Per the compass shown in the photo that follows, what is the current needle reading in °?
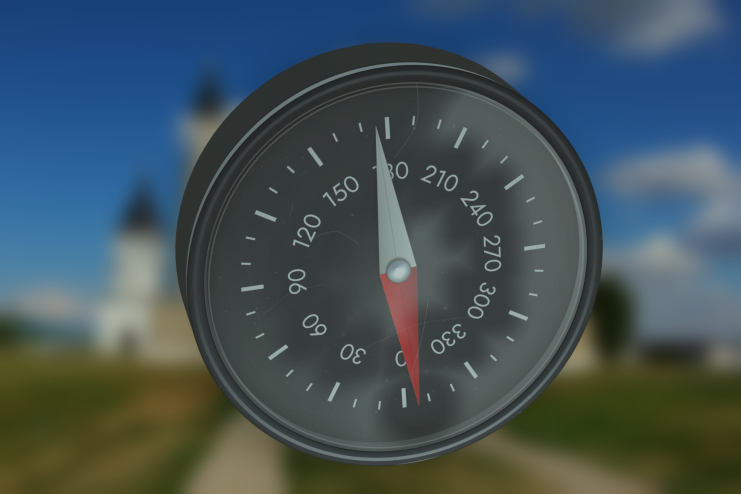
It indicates 355 °
